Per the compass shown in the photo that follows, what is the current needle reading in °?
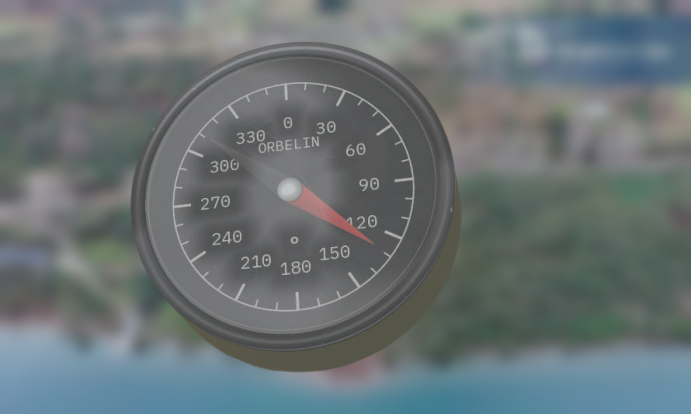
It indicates 130 °
